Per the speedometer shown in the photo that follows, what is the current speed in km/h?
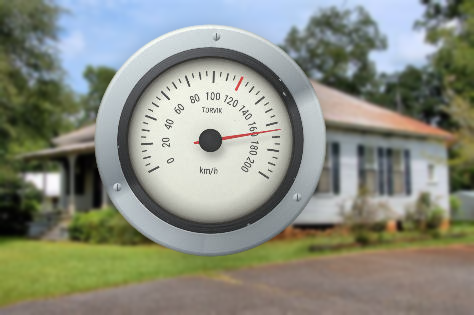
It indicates 165 km/h
